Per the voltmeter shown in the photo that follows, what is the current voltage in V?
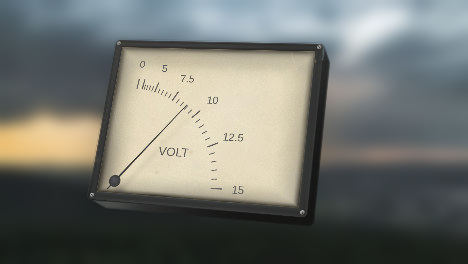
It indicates 9 V
